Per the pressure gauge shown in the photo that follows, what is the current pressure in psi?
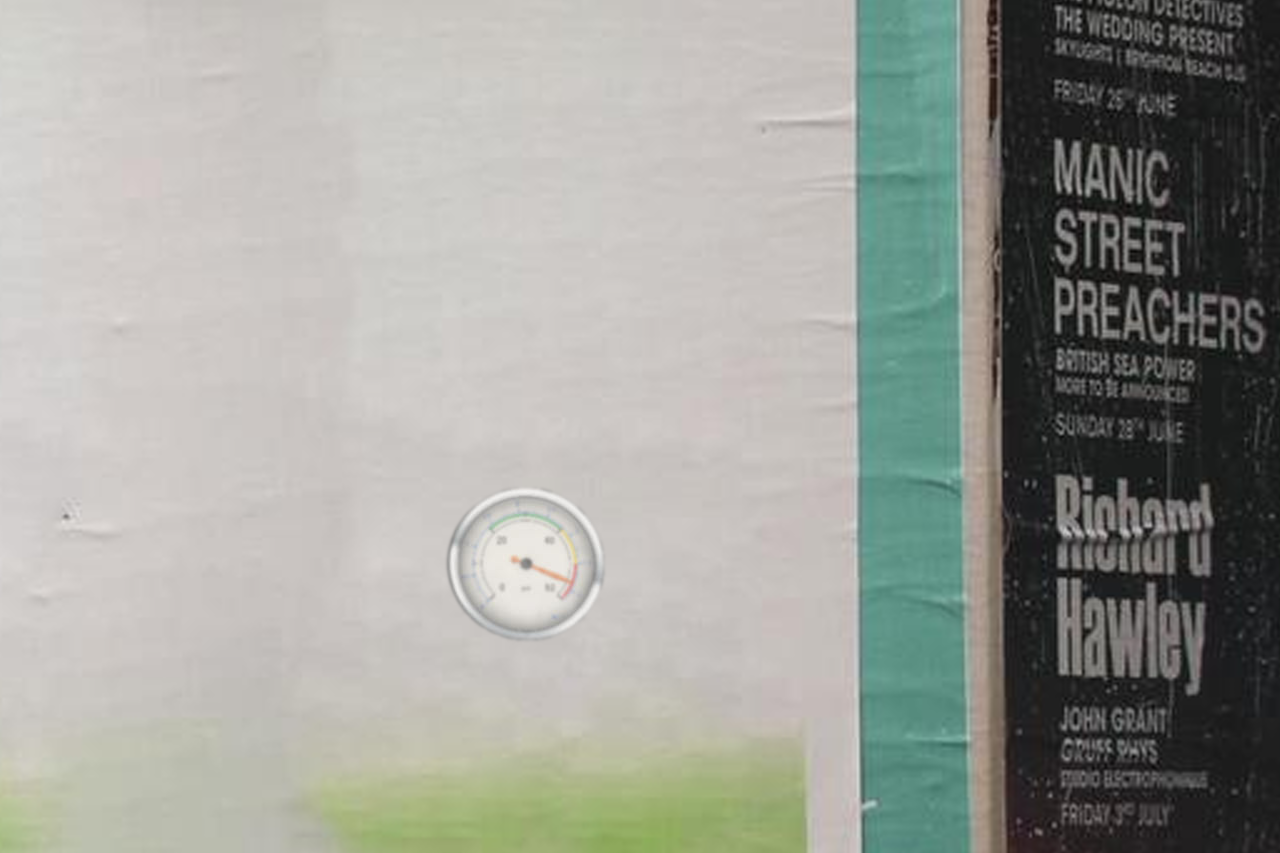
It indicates 55 psi
